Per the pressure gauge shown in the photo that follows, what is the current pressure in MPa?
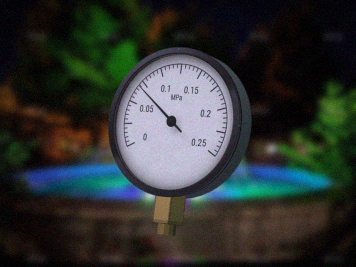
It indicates 0.07 MPa
